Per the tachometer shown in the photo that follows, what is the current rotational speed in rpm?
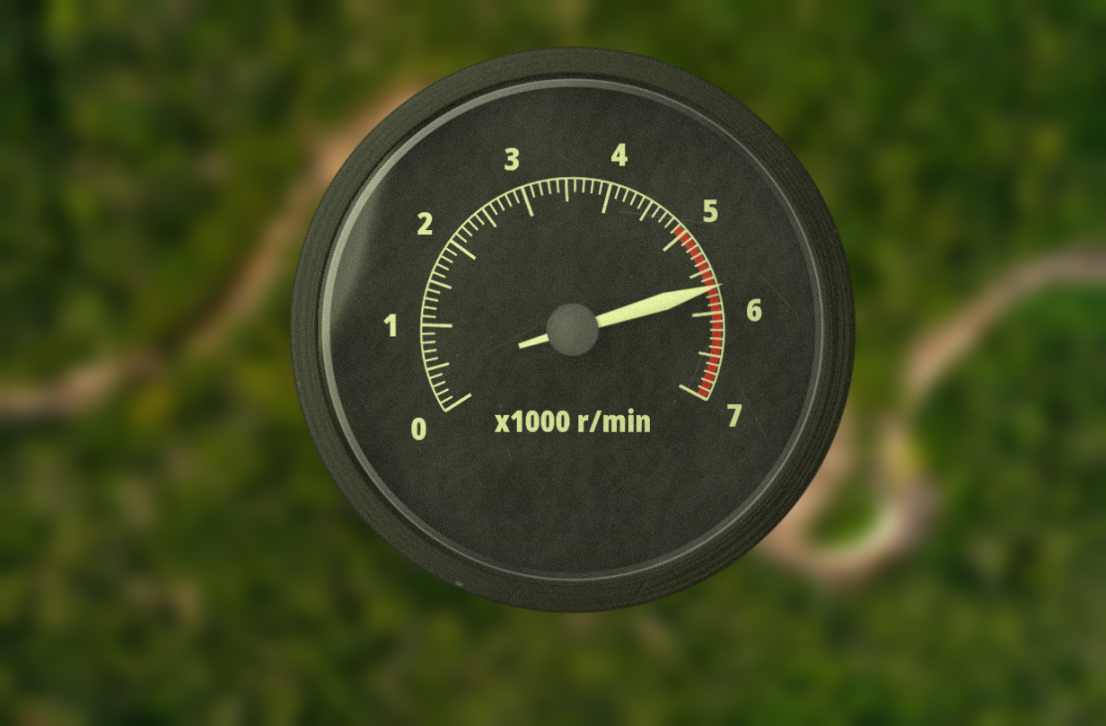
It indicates 5700 rpm
